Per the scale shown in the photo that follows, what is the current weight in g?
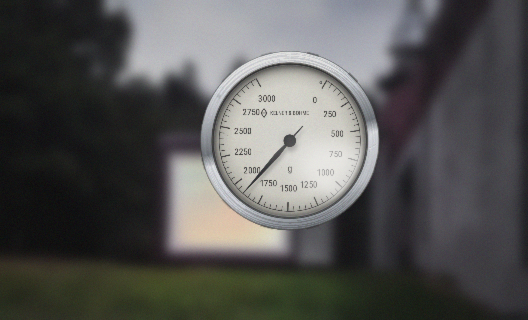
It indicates 1900 g
